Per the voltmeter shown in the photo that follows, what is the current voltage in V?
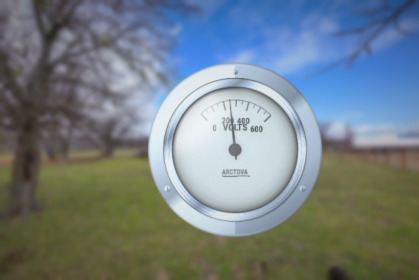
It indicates 250 V
